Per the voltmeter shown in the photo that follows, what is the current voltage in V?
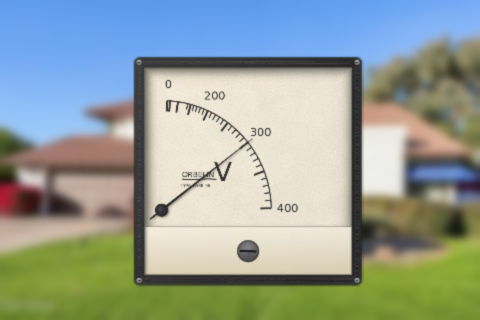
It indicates 300 V
